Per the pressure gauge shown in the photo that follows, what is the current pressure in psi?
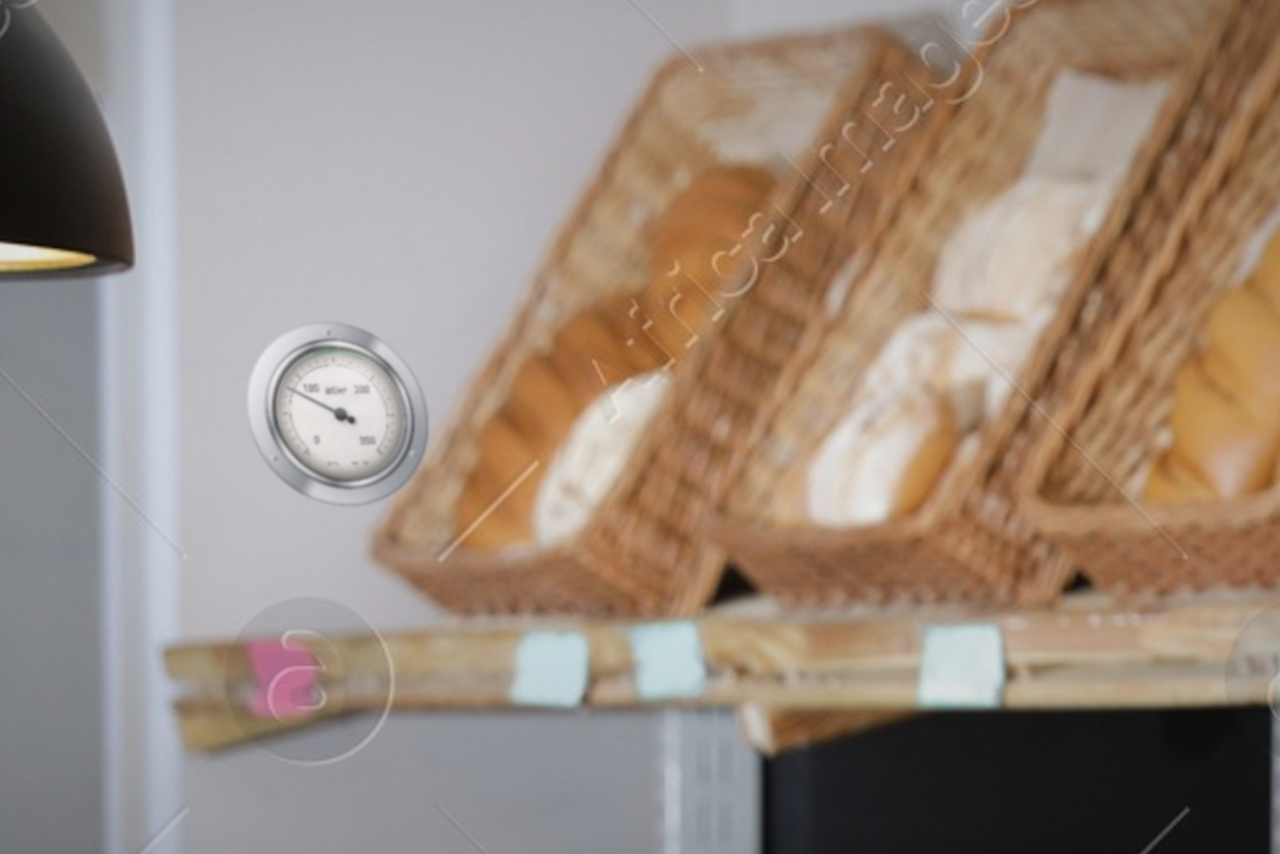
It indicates 80 psi
